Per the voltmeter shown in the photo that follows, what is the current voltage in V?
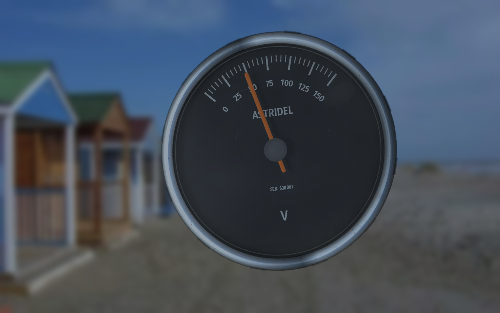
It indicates 50 V
